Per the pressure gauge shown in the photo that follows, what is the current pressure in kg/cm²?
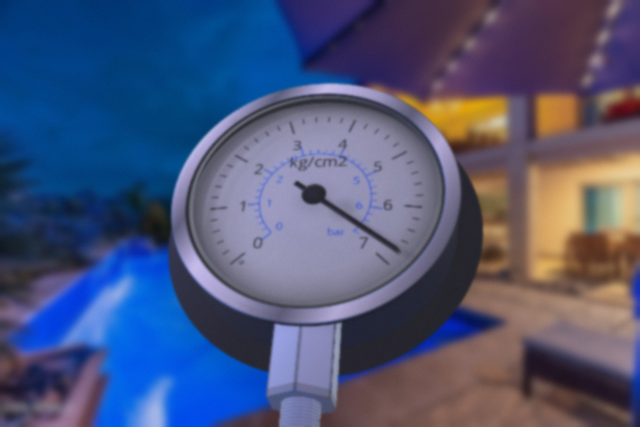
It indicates 6.8 kg/cm²
